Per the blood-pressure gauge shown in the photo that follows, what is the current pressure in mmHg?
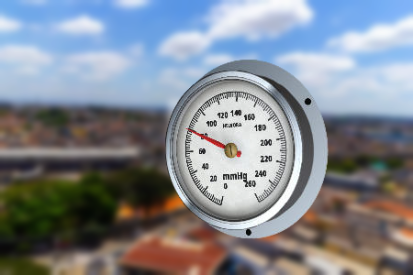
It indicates 80 mmHg
